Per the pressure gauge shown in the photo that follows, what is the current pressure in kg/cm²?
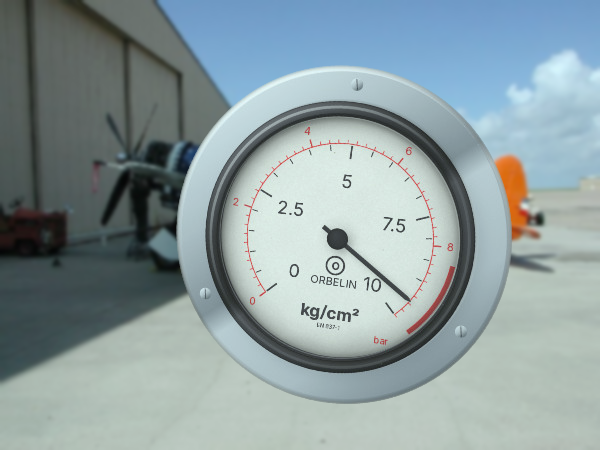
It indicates 9.5 kg/cm²
